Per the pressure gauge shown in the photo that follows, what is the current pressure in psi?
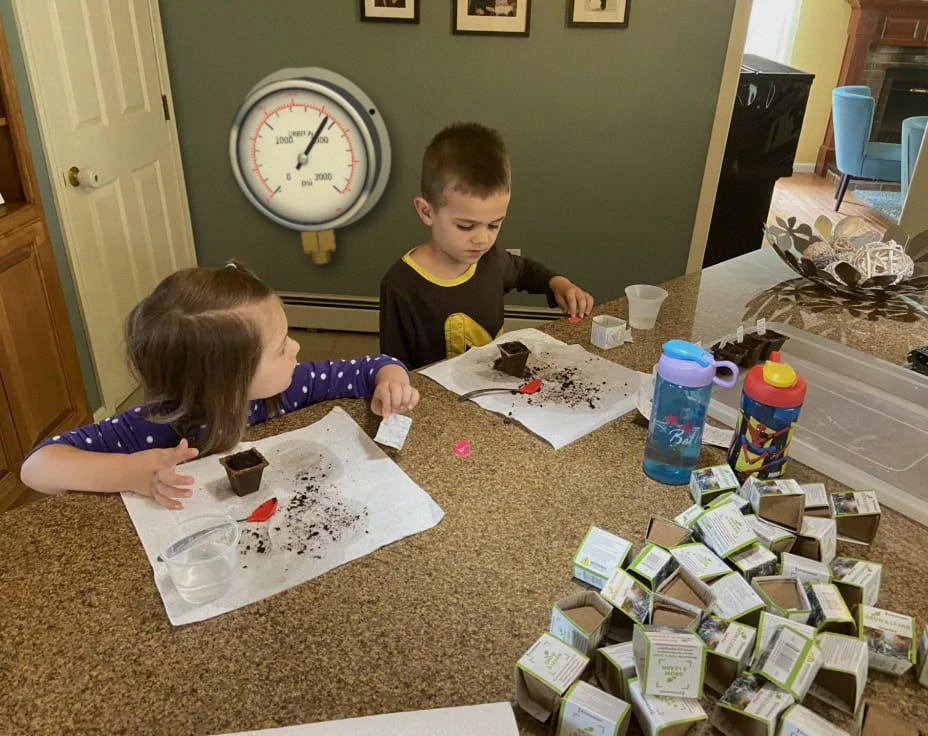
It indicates 1900 psi
